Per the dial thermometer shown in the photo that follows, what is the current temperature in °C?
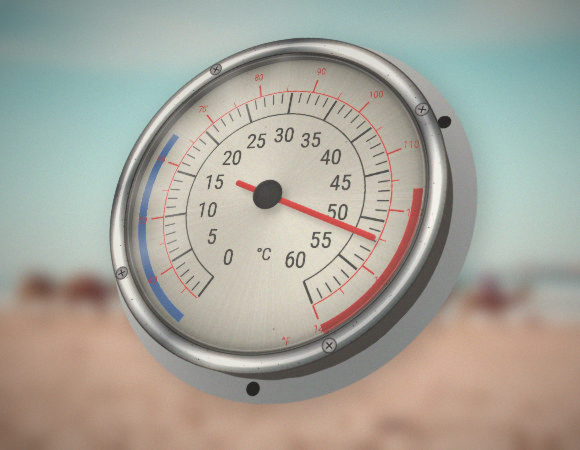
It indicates 52 °C
